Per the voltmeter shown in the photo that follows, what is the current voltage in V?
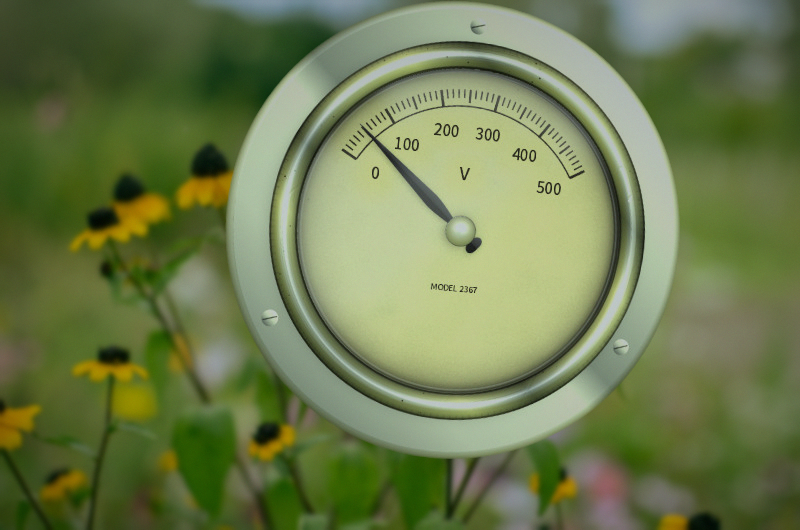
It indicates 50 V
